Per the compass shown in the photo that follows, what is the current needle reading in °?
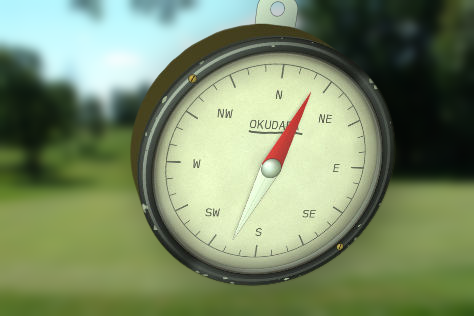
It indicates 20 °
